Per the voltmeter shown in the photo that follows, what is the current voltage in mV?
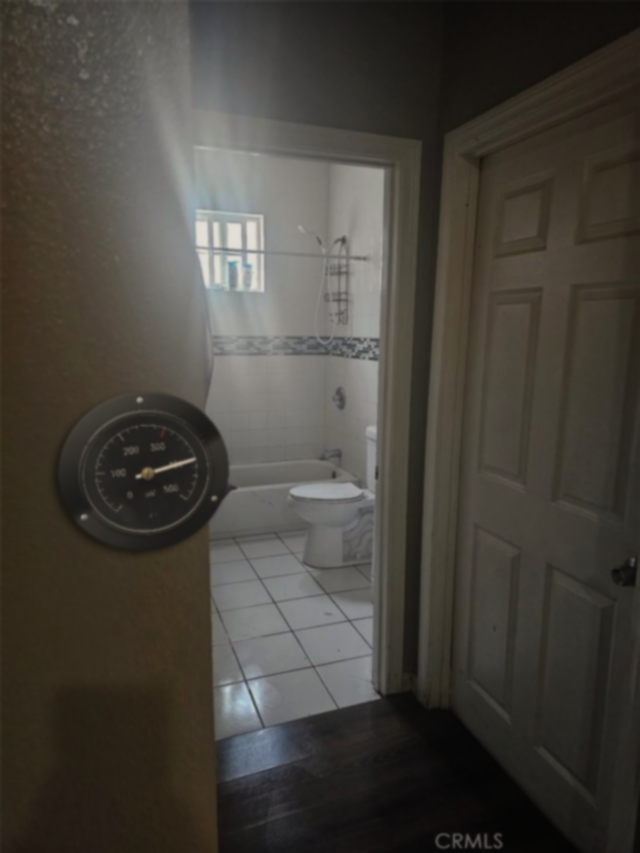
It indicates 400 mV
